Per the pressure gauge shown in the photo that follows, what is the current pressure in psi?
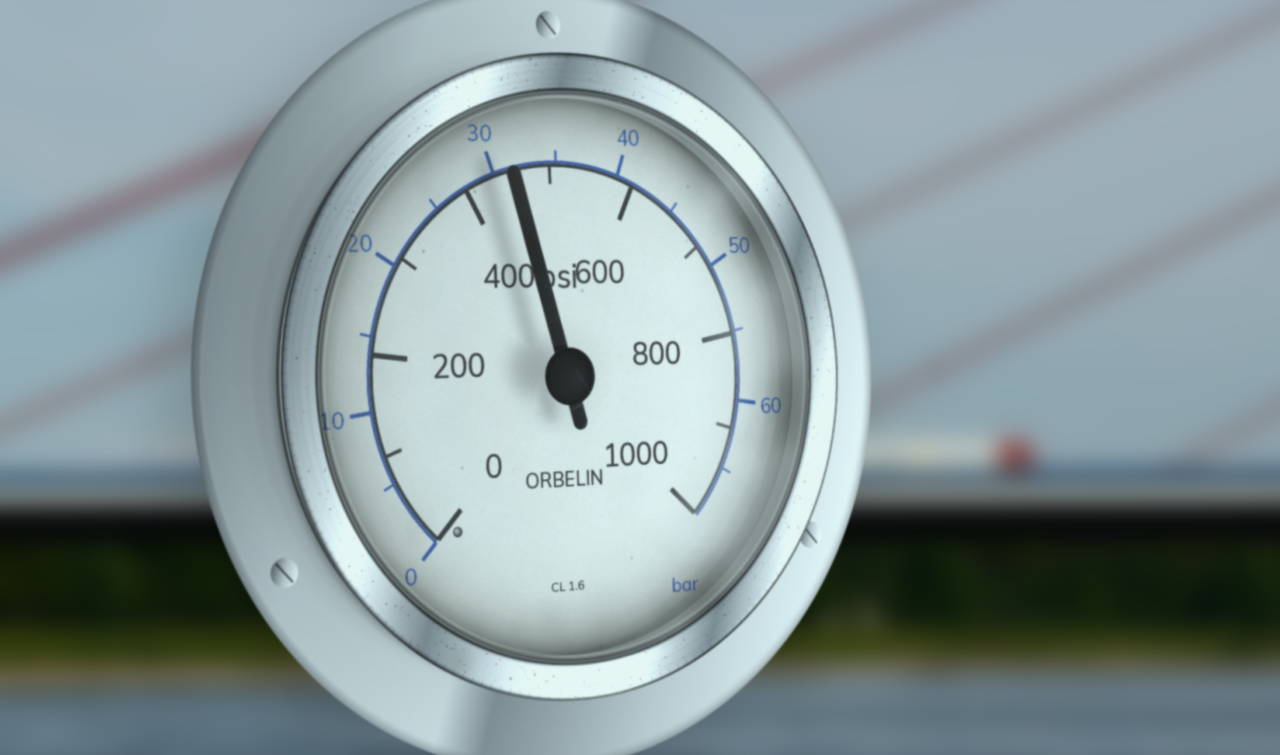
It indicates 450 psi
